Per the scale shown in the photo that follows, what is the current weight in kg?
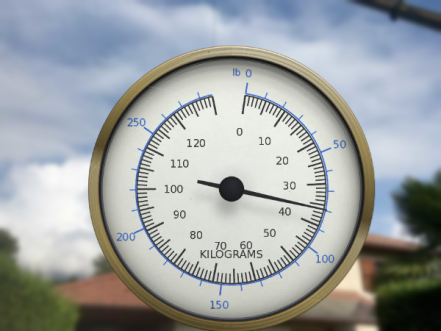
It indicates 36 kg
